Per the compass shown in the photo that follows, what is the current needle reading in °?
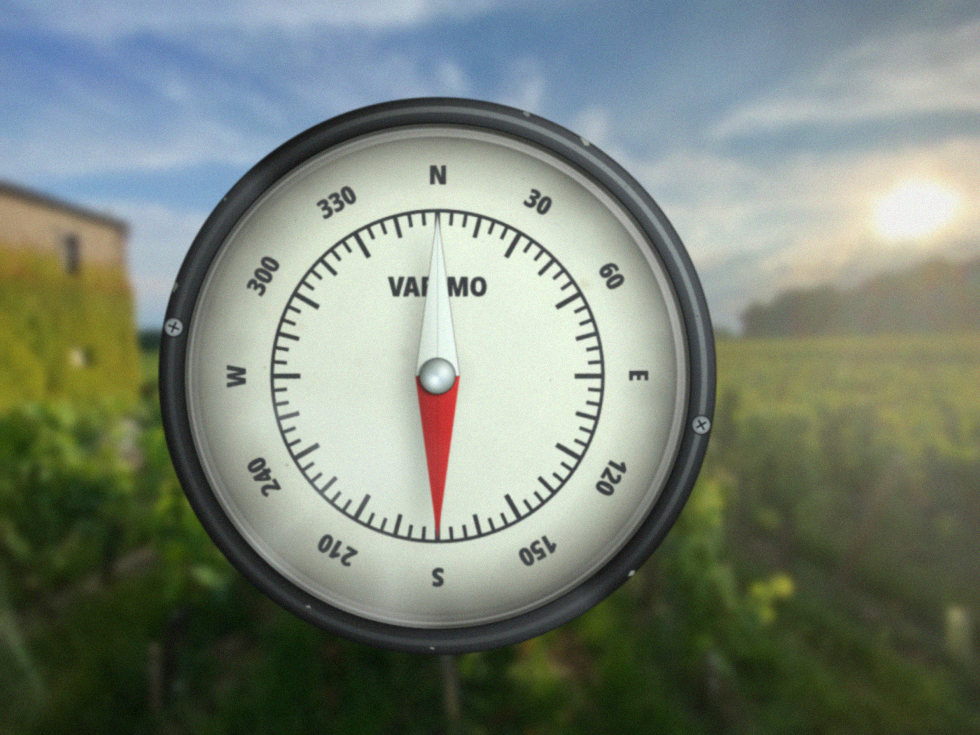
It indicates 180 °
